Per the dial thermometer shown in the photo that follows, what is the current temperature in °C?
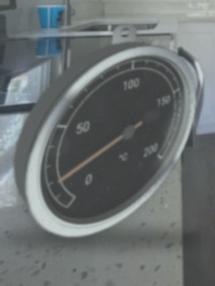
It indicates 20 °C
